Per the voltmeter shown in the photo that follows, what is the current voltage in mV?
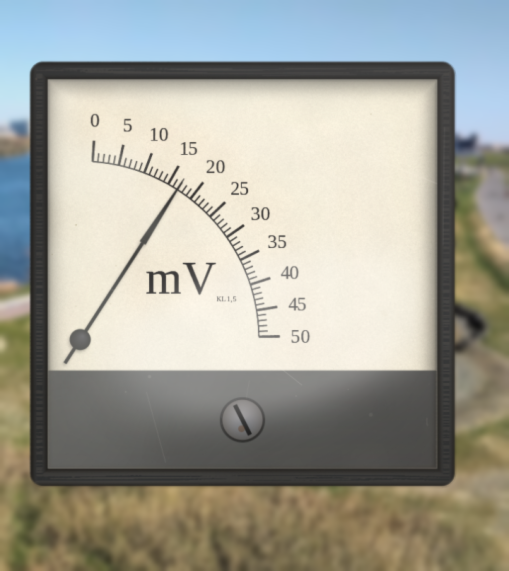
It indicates 17 mV
